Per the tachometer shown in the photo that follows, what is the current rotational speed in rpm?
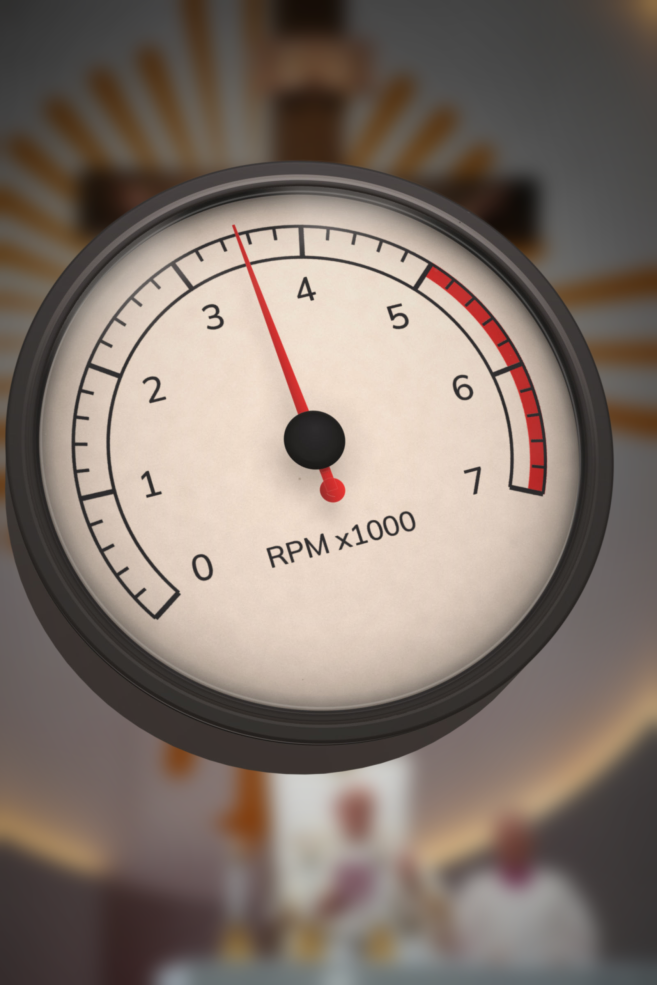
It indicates 3500 rpm
